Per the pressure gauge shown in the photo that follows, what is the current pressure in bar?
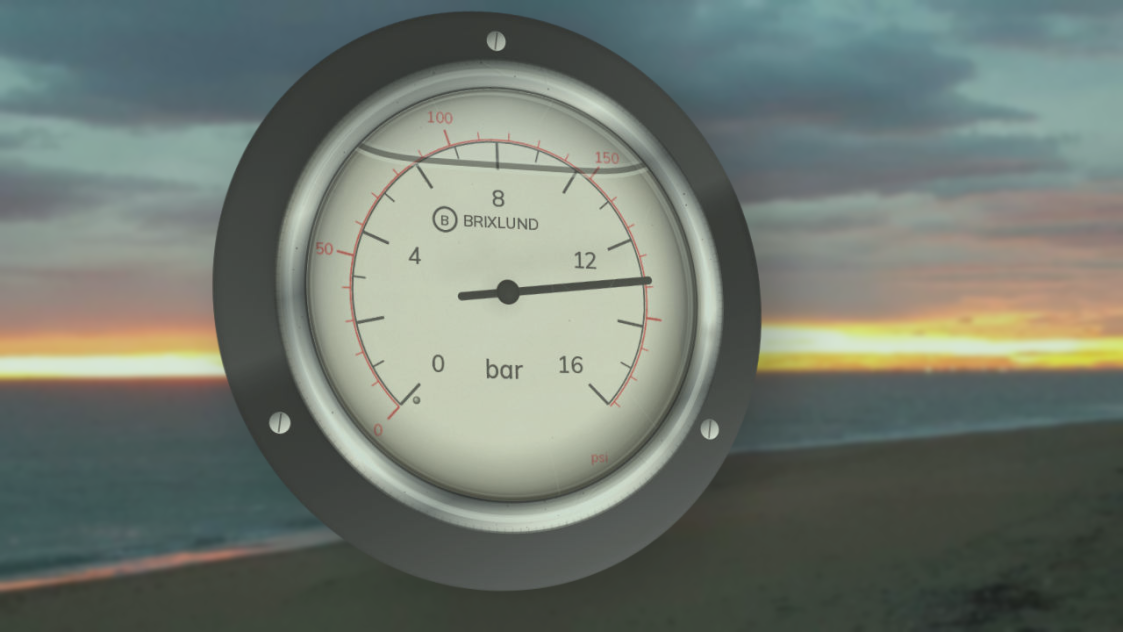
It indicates 13 bar
